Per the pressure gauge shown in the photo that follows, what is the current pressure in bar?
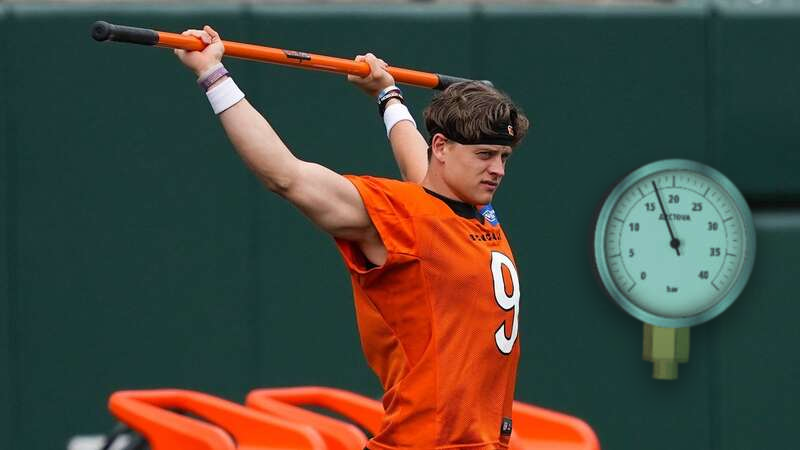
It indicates 17 bar
